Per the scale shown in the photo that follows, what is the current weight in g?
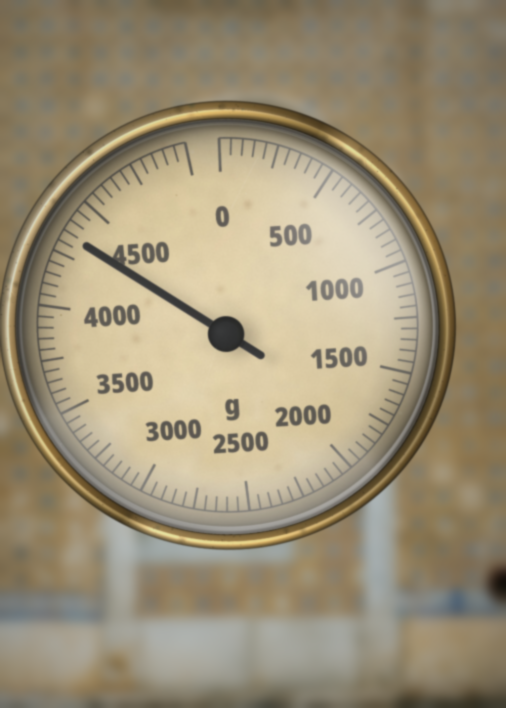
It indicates 4350 g
